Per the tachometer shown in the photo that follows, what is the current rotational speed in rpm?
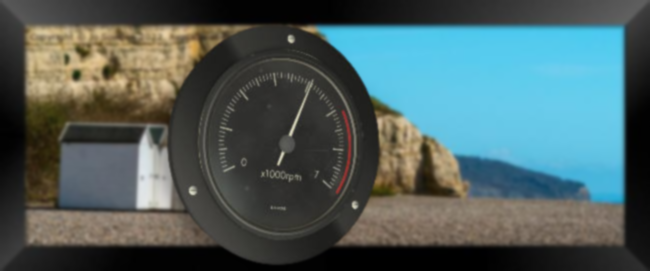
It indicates 4000 rpm
